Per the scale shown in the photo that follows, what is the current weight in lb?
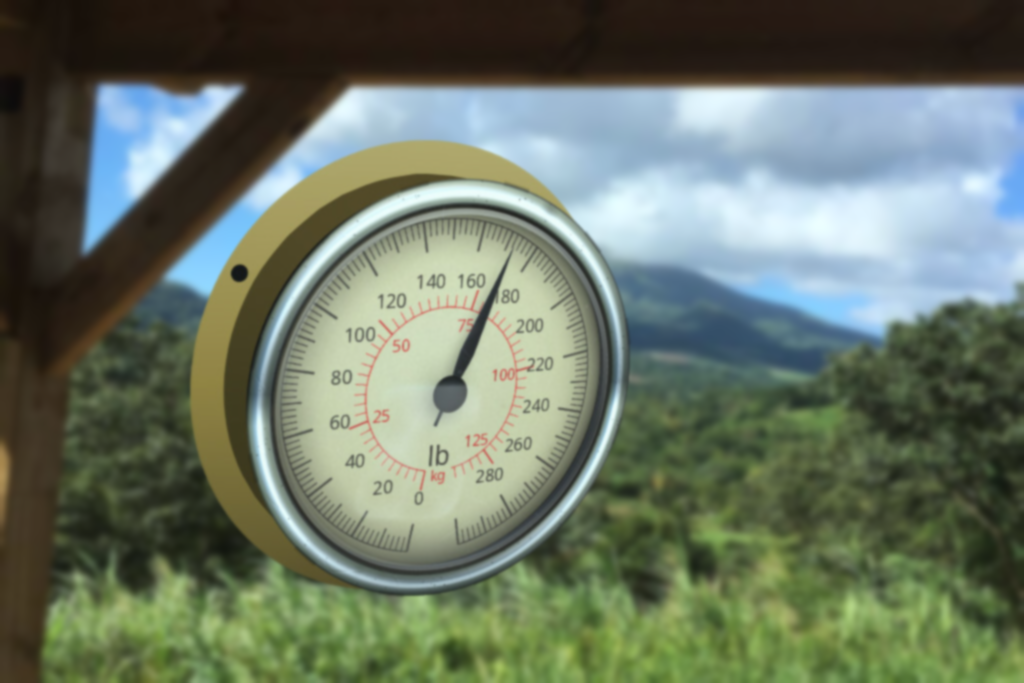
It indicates 170 lb
